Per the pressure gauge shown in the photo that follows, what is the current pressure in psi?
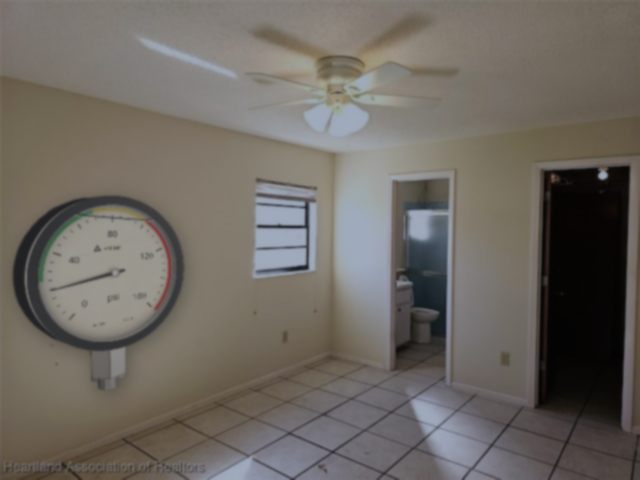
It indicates 20 psi
